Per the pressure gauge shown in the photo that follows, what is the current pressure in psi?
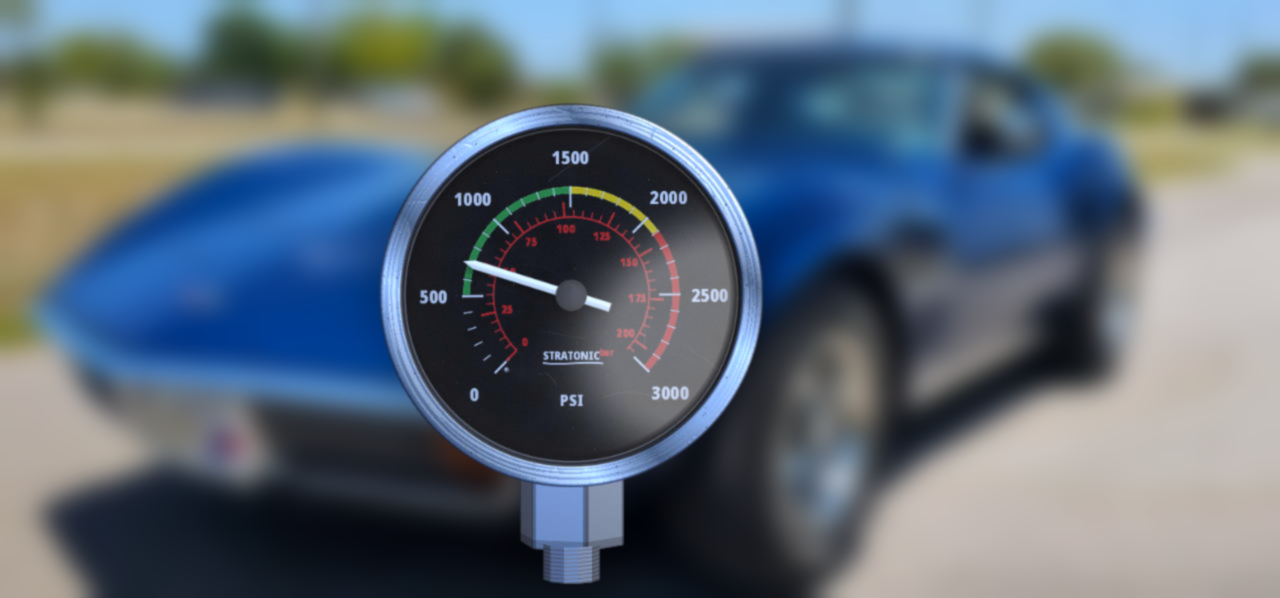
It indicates 700 psi
